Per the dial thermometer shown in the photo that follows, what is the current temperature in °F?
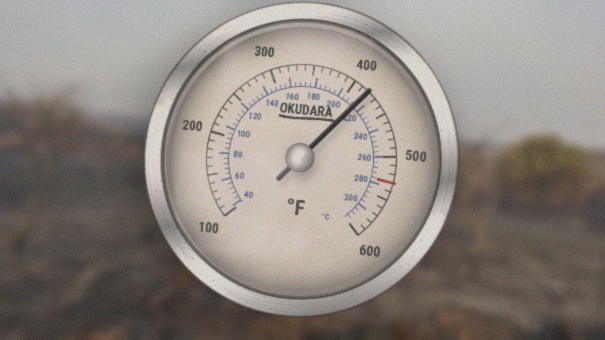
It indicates 420 °F
